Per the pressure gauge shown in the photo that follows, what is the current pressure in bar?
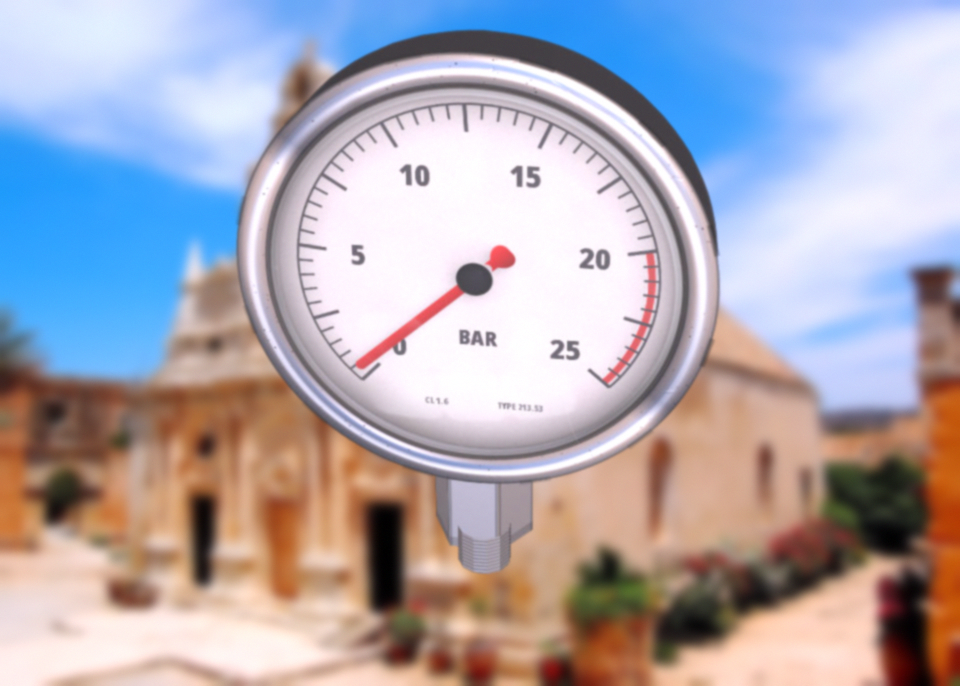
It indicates 0.5 bar
